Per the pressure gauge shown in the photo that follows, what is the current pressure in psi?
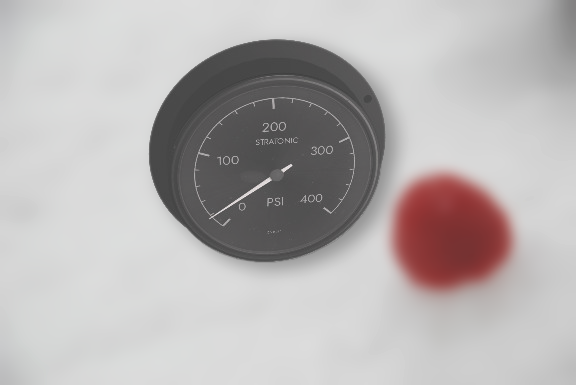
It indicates 20 psi
